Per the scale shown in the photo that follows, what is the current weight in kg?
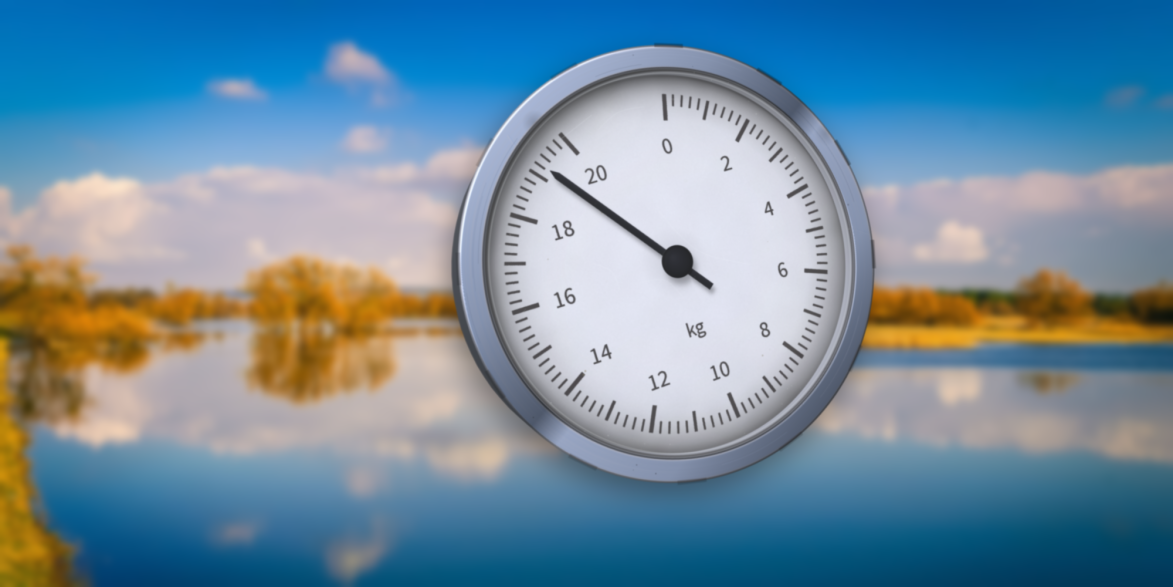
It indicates 19.2 kg
